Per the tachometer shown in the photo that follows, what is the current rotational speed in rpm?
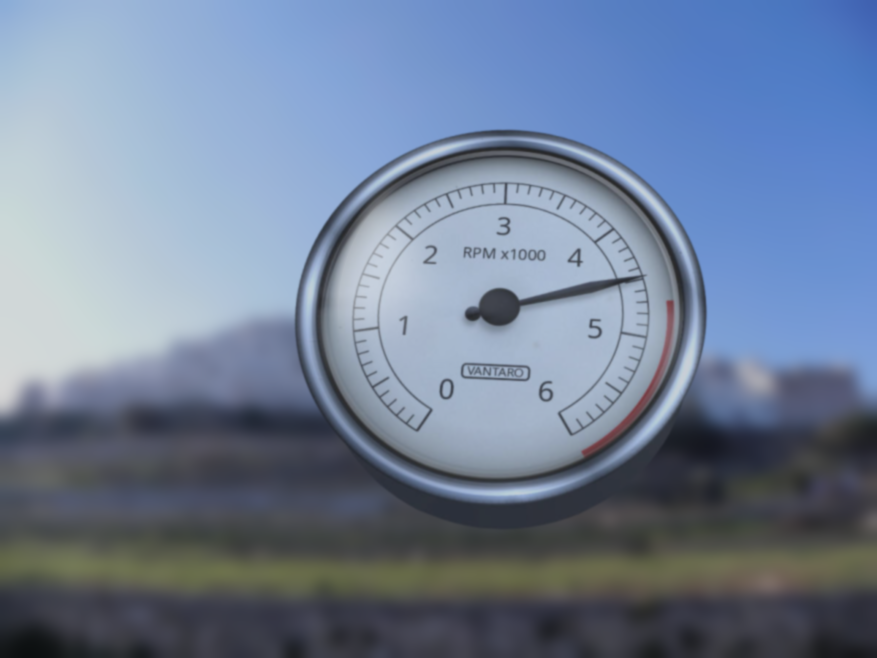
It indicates 4500 rpm
